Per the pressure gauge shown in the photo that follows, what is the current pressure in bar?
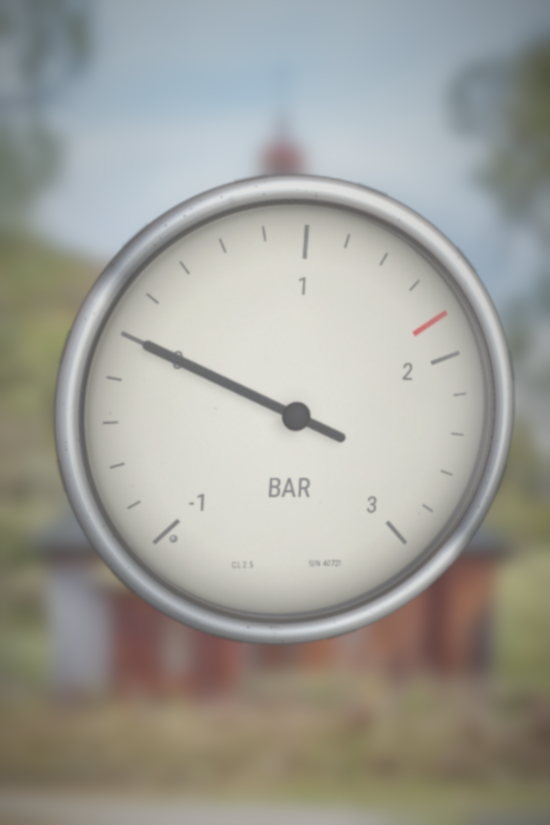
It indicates 0 bar
